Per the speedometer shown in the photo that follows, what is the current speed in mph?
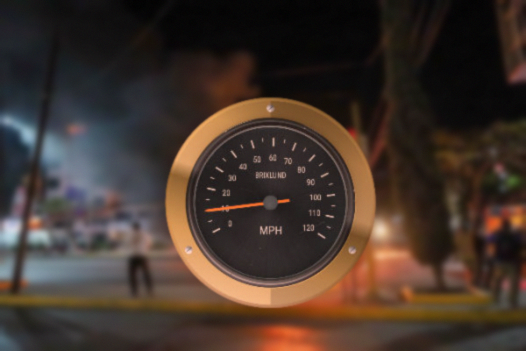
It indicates 10 mph
